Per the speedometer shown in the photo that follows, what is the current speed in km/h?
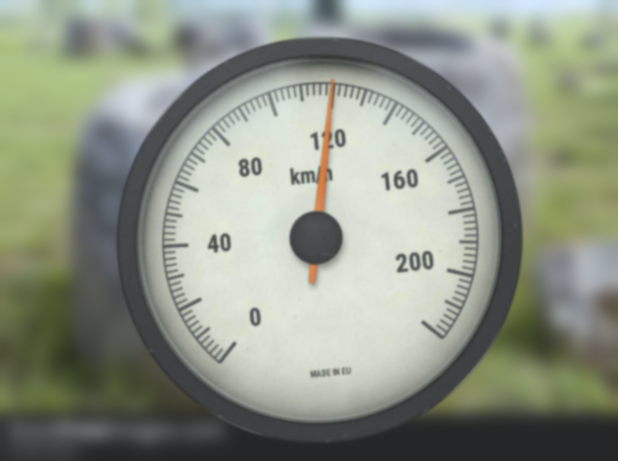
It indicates 120 km/h
